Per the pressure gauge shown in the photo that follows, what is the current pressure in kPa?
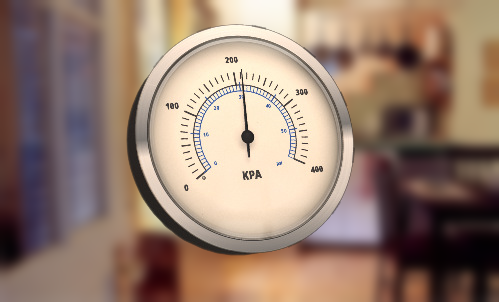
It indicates 210 kPa
